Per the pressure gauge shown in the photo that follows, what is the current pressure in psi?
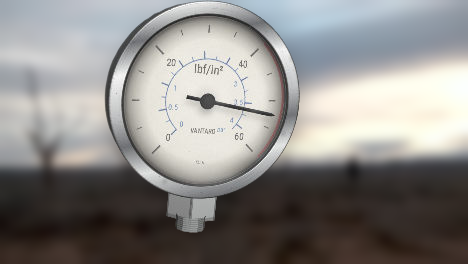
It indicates 52.5 psi
